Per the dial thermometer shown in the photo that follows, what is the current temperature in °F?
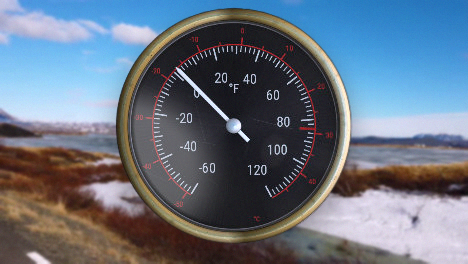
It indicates 2 °F
